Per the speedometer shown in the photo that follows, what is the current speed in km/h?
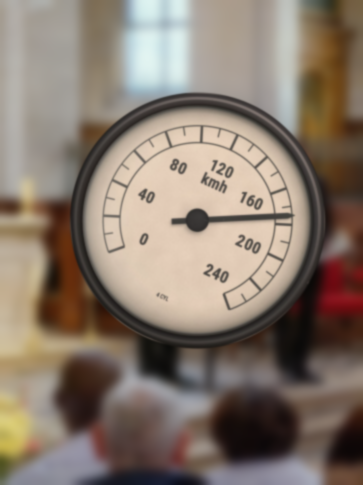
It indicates 175 km/h
